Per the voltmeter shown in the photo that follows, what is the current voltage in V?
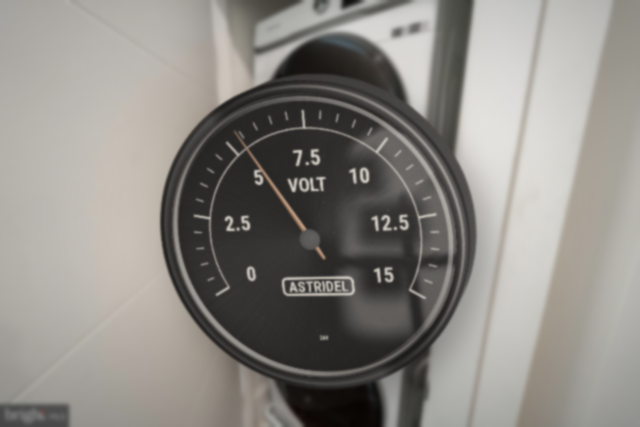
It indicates 5.5 V
